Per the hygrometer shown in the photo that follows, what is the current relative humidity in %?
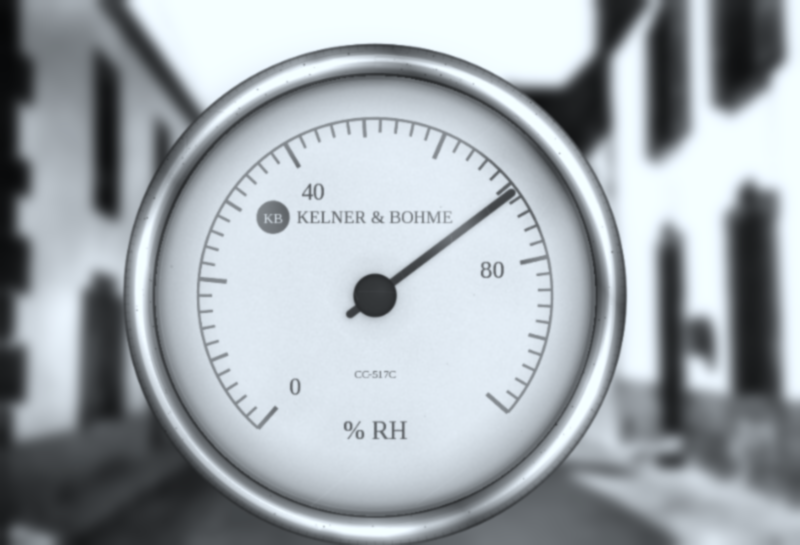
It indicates 71 %
